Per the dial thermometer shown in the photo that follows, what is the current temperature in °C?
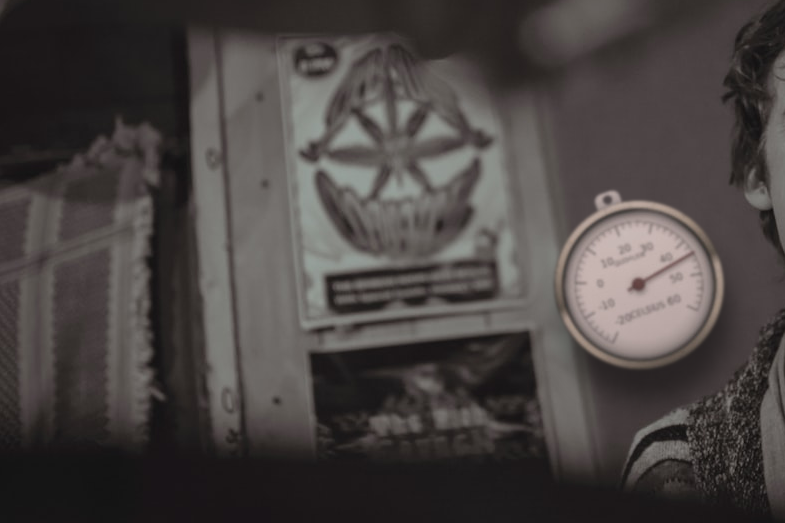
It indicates 44 °C
